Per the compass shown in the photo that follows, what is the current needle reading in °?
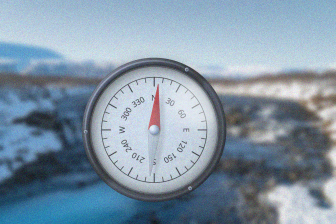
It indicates 5 °
